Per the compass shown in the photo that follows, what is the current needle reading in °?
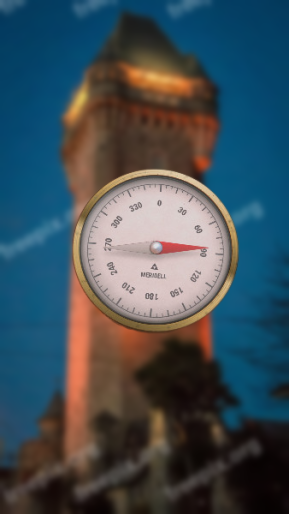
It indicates 85 °
